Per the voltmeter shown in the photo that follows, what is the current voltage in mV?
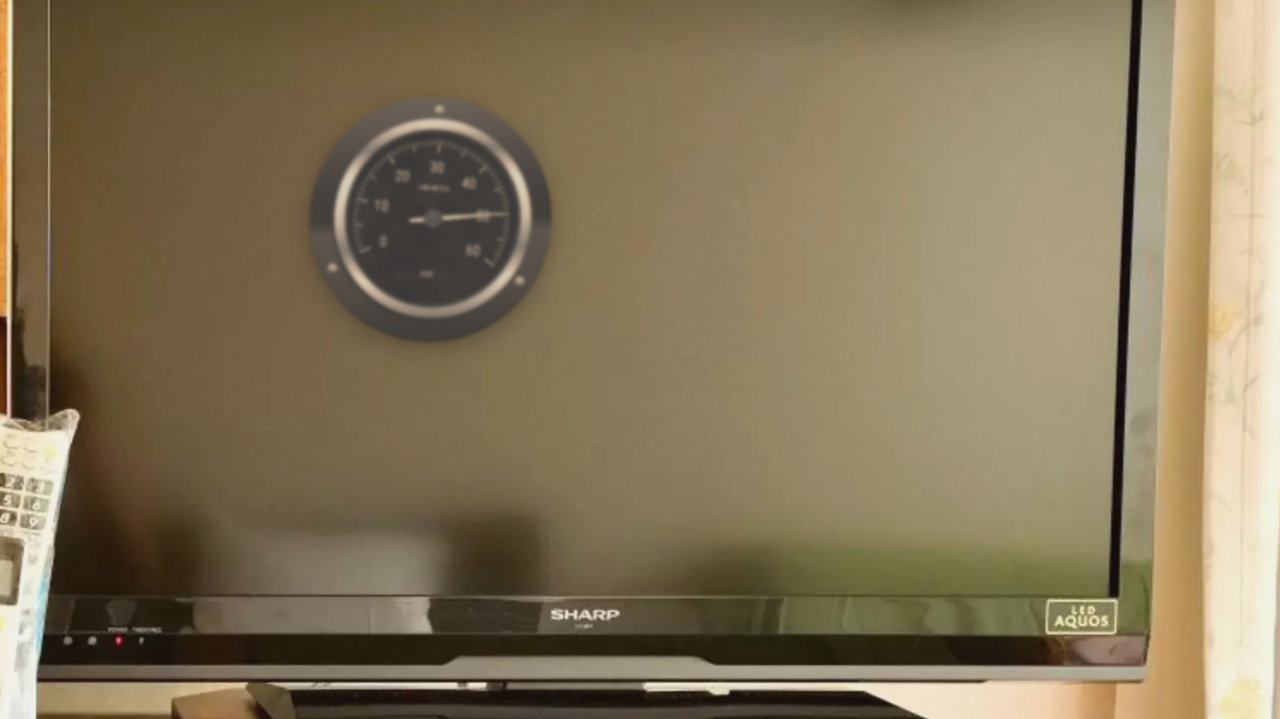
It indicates 50 mV
